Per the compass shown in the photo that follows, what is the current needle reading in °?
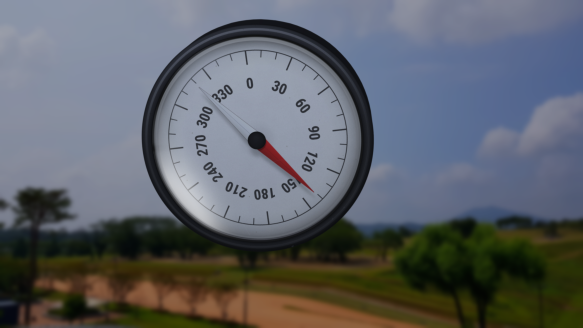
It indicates 140 °
